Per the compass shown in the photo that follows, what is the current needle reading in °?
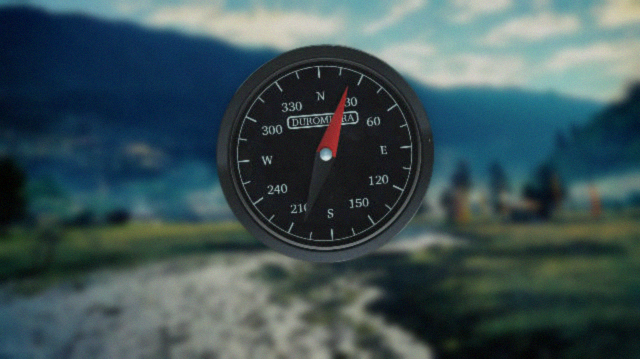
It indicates 22.5 °
